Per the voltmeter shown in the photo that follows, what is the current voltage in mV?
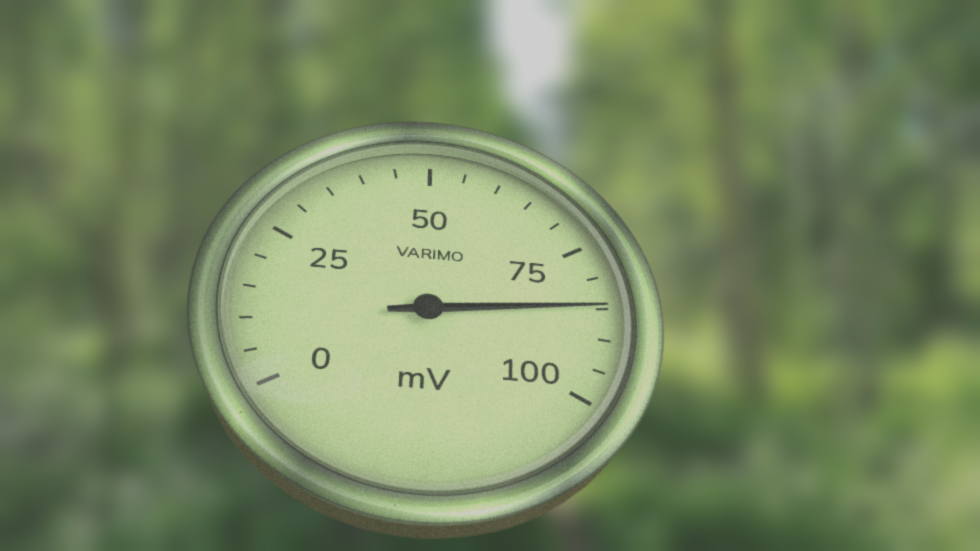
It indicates 85 mV
